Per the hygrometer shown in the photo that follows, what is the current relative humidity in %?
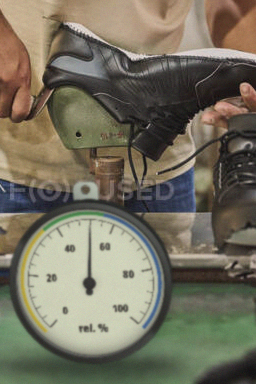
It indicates 52 %
